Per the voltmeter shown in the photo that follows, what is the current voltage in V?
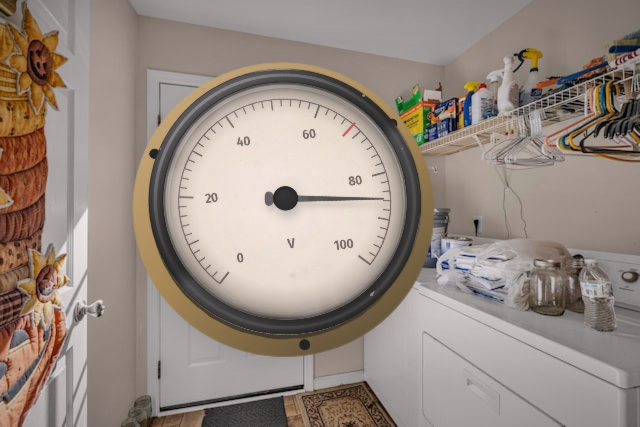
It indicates 86 V
